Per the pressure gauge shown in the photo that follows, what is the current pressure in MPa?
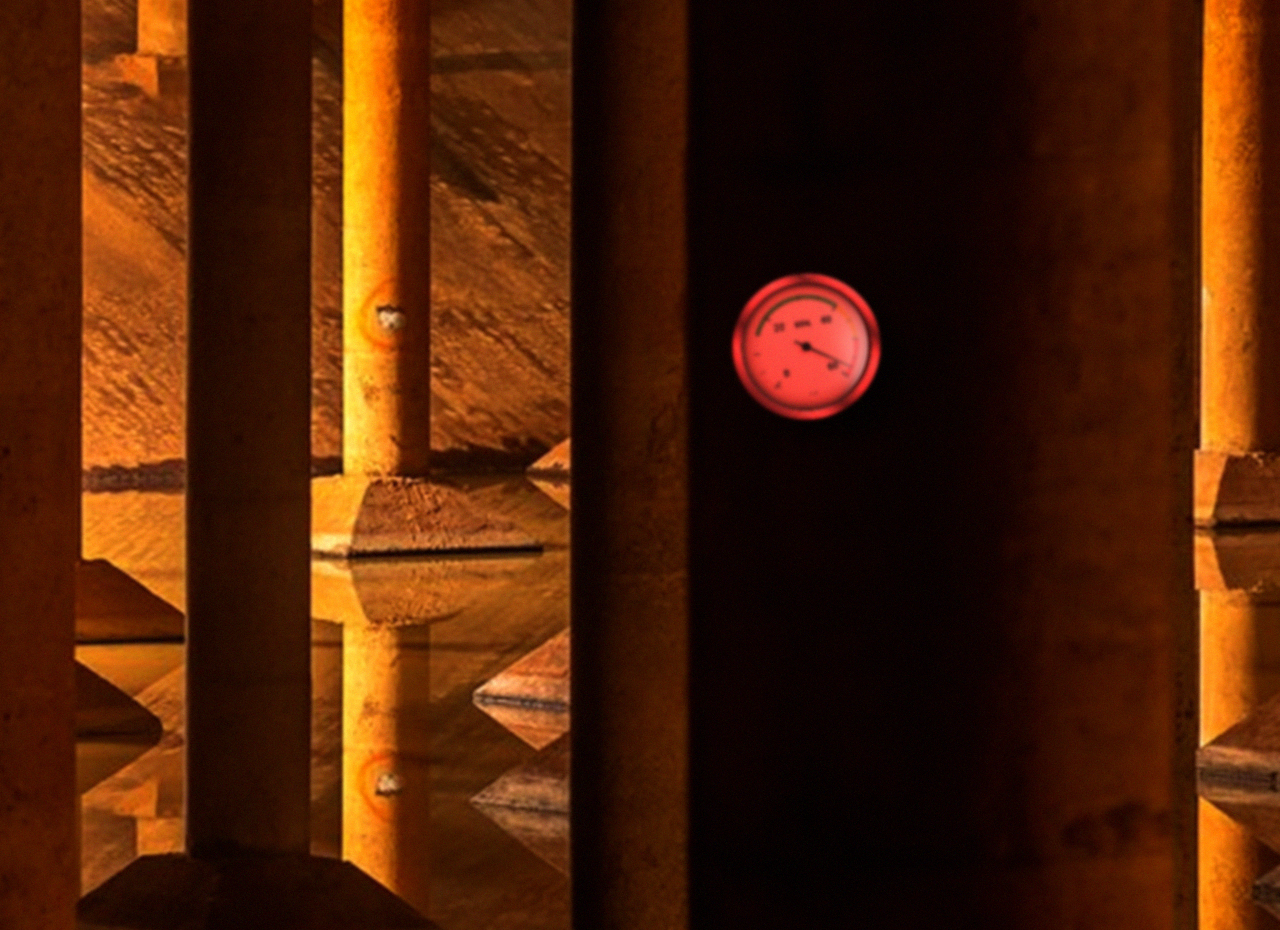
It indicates 57.5 MPa
